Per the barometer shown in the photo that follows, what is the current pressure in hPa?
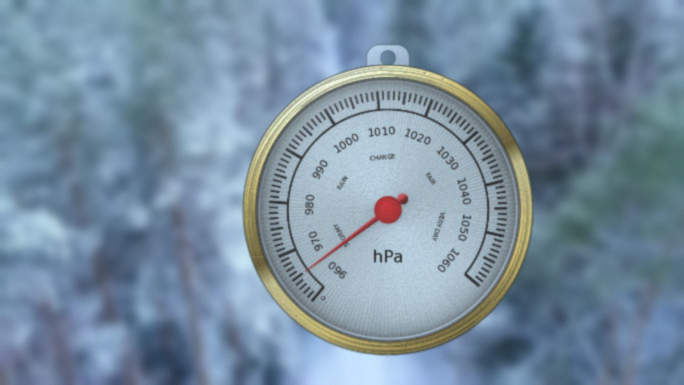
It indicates 965 hPa
